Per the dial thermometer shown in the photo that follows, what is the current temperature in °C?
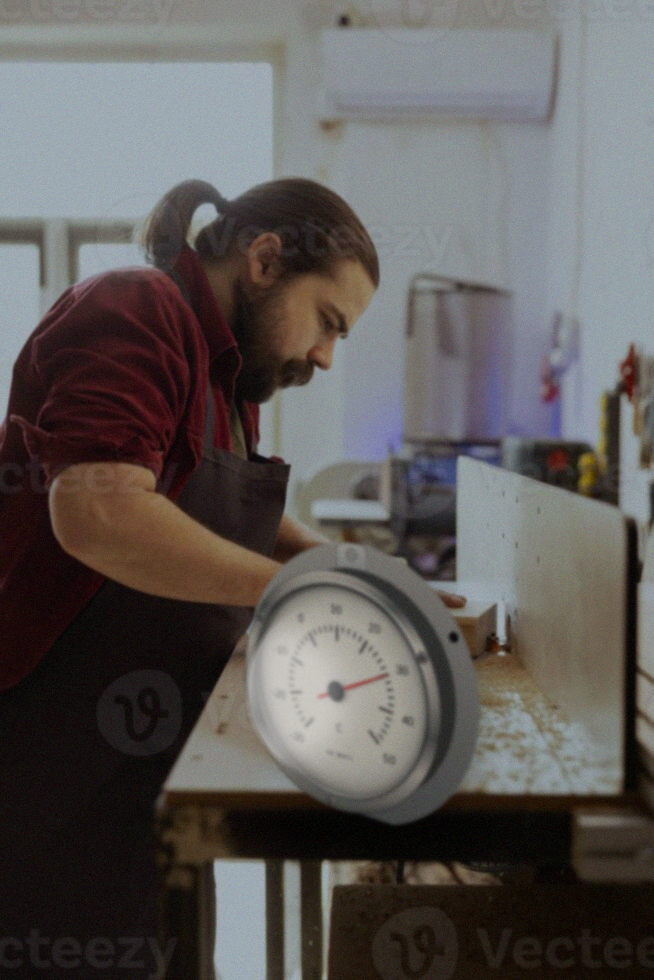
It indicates 30 °C
